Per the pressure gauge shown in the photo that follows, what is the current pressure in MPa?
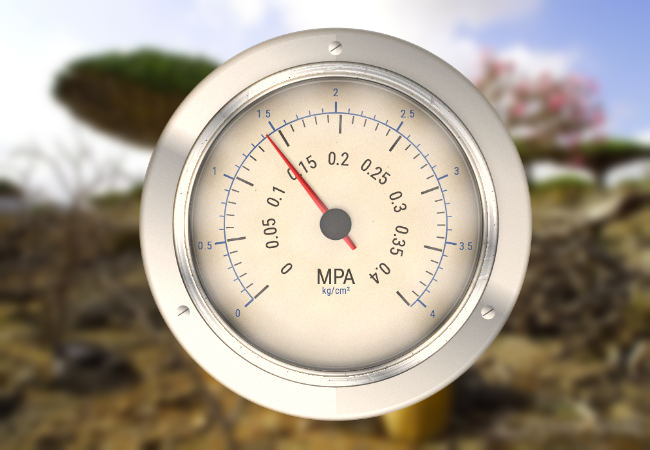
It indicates 0.14 MPa
